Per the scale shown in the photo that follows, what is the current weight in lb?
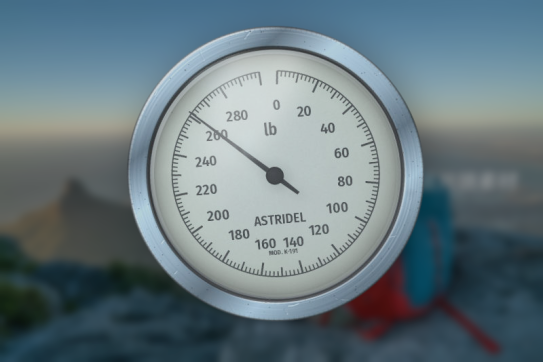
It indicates 262 lb
